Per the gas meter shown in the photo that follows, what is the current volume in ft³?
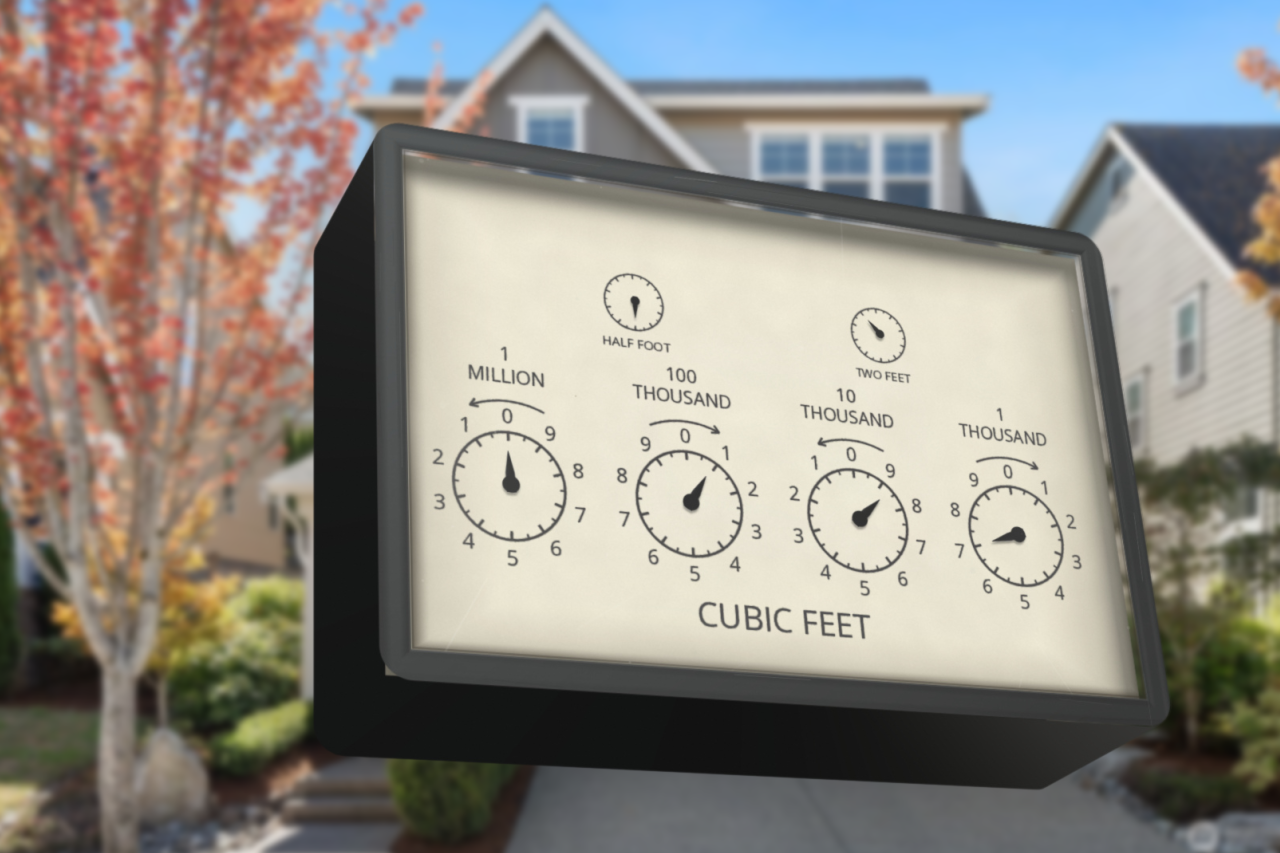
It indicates 8700 ft³
